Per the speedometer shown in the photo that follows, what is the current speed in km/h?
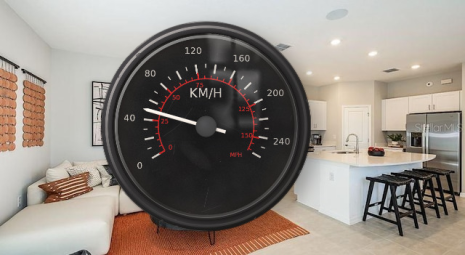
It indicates 50 km/h
